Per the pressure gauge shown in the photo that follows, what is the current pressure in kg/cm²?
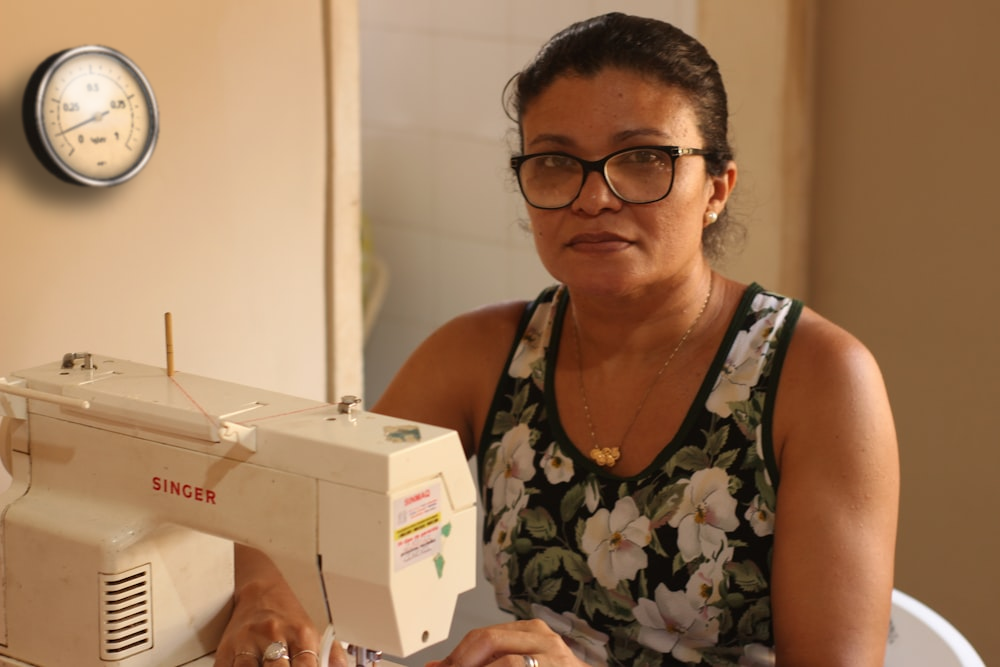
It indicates 0.1 kg/cm²
